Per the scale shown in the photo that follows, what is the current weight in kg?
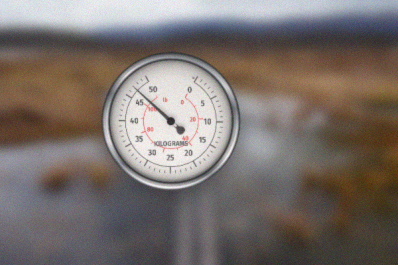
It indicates 47 kg
